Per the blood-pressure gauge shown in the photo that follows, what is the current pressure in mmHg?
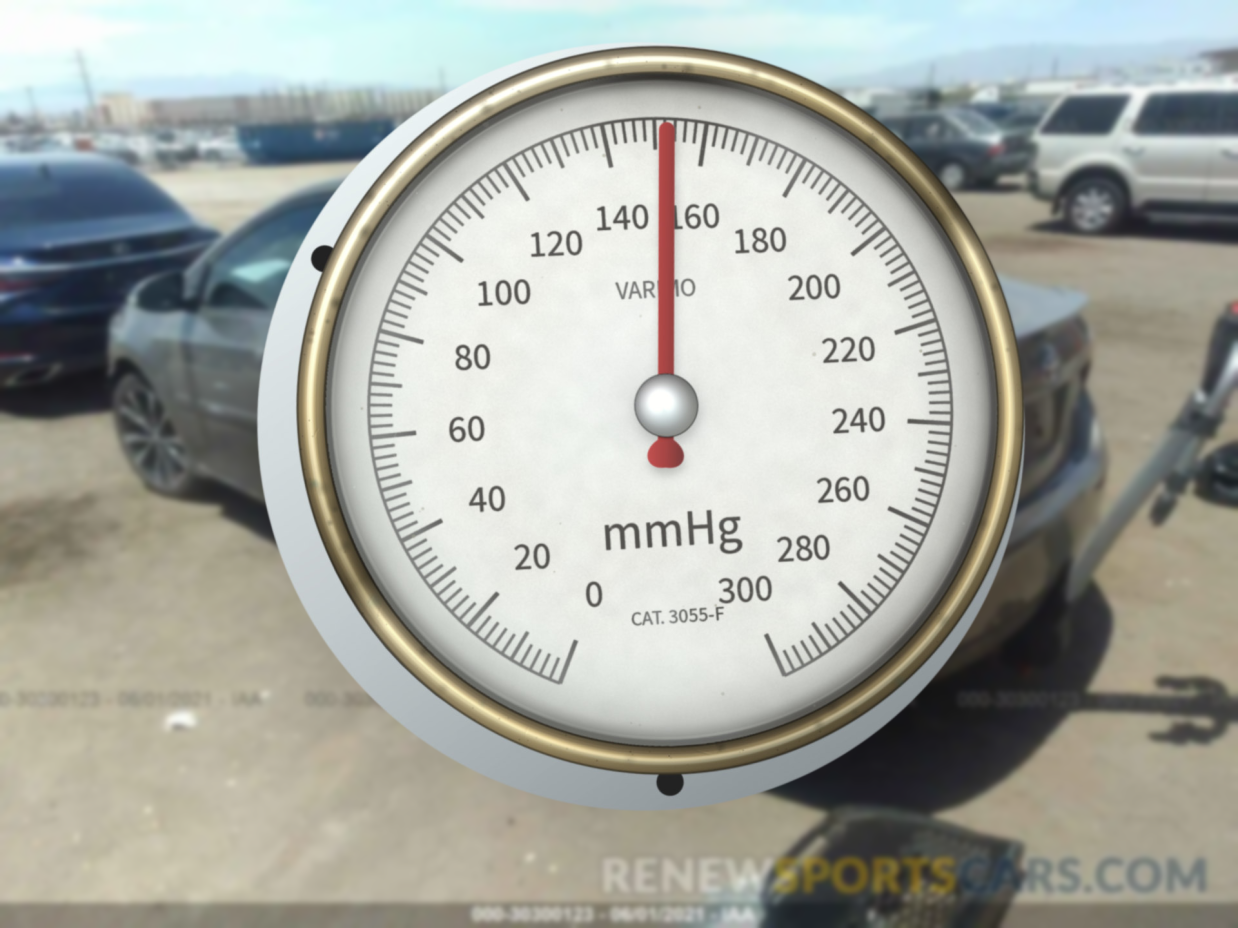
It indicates 152 mmHg
